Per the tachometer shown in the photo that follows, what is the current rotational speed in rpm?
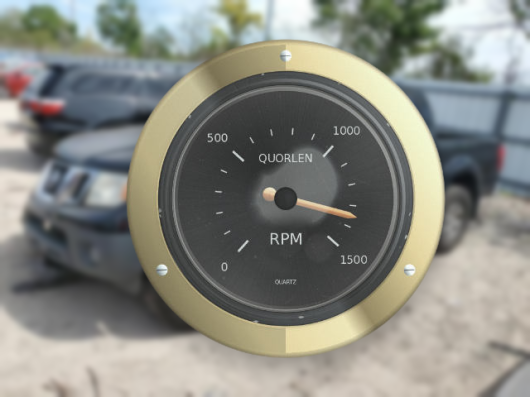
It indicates 1350 rpm
